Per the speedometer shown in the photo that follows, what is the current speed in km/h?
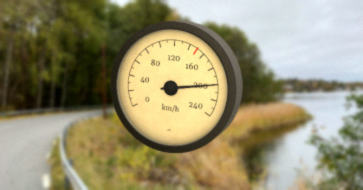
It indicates 200 km/h
